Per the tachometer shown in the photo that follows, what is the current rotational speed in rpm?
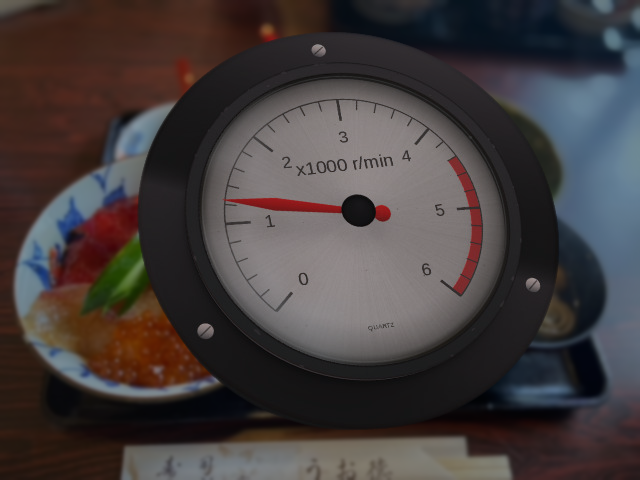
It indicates 1200 rpm
